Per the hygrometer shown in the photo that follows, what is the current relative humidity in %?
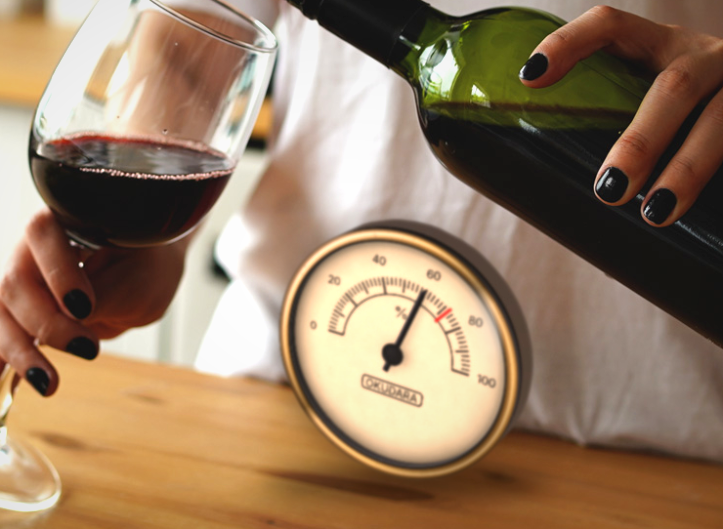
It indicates 60 %
